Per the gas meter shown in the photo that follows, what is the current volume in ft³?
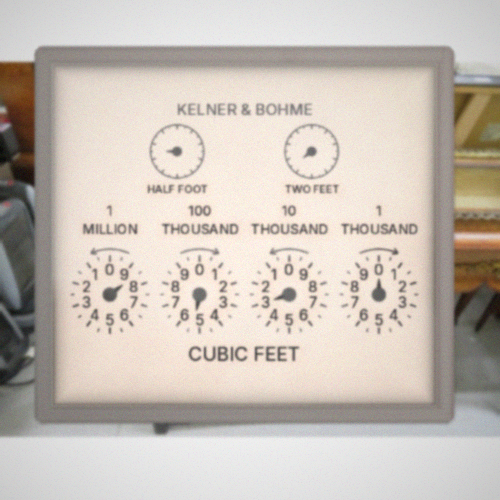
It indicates 853000 ft³
